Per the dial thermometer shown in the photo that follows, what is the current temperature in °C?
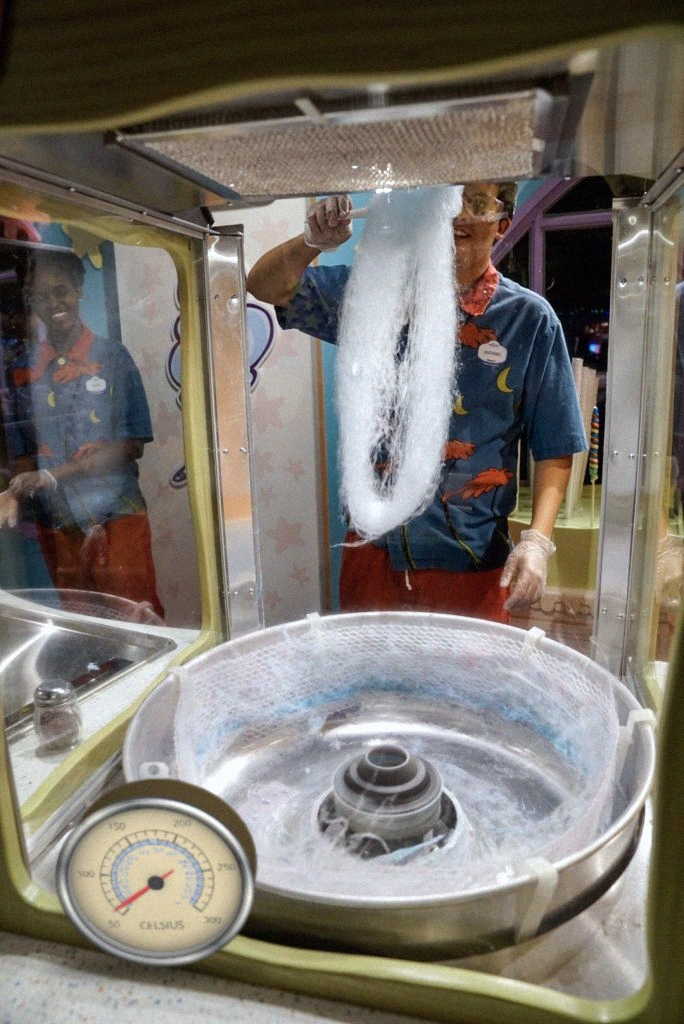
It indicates 60 °C
